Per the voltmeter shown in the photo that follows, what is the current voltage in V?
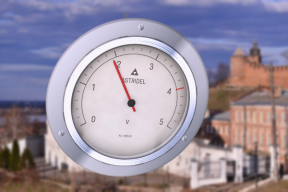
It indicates 1.9 V
